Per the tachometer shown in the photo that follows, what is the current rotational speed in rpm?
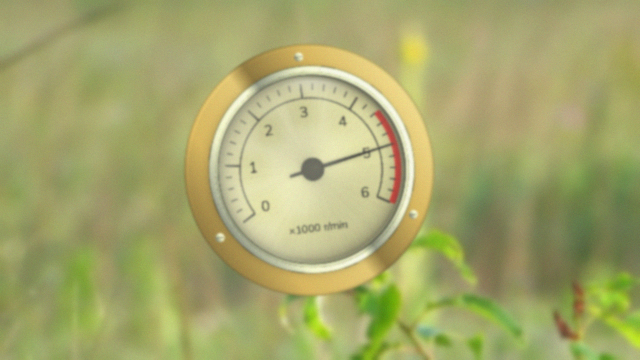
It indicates 5000 rpm
